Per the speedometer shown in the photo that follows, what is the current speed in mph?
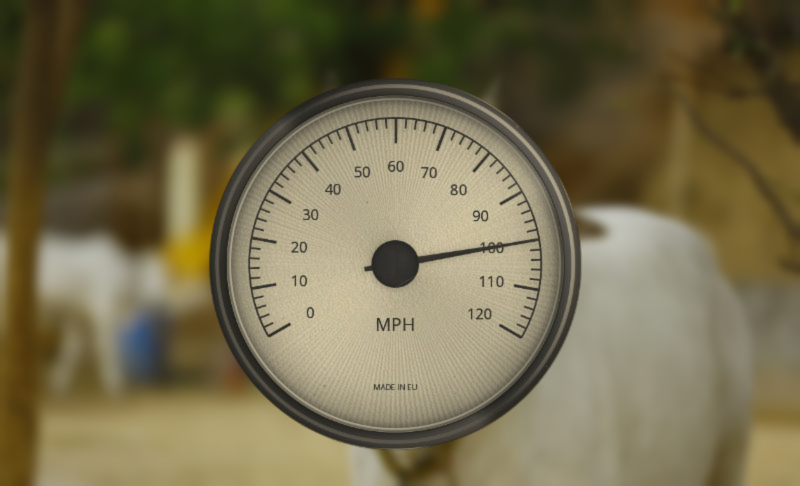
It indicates 100 mph
